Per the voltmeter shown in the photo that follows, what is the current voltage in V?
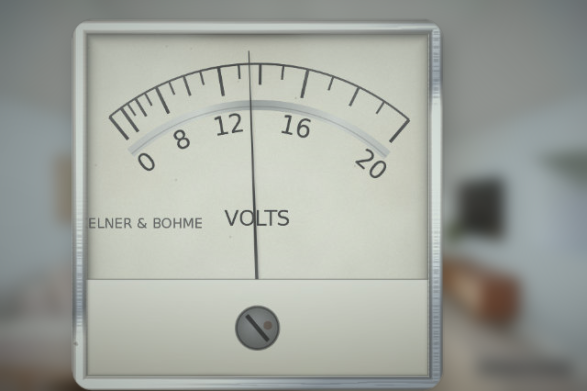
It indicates 13.5 V
